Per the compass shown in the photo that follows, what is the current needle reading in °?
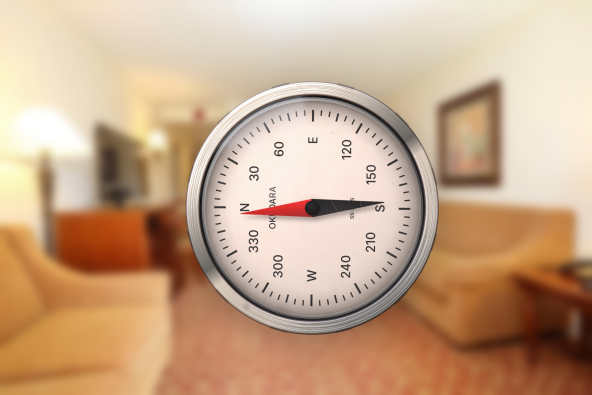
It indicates 355 °
